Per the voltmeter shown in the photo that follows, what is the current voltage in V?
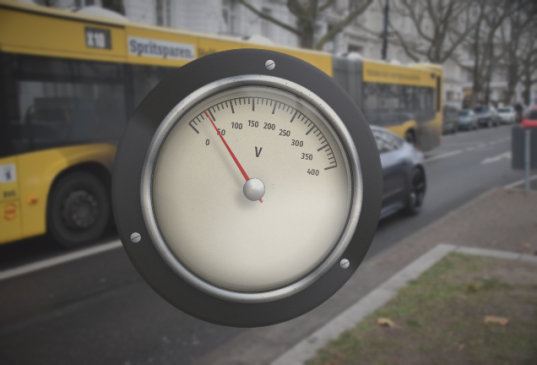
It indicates 40 V
